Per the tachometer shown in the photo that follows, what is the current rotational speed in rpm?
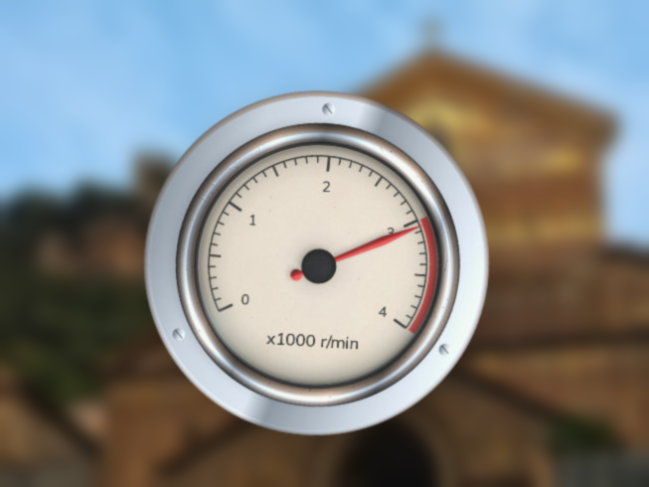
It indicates 3050 rpm
